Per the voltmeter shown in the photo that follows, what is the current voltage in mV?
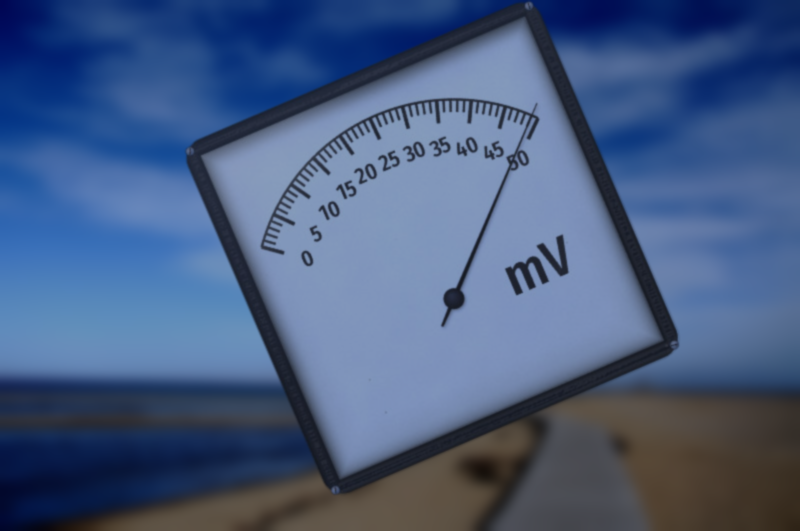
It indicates 49 mV
